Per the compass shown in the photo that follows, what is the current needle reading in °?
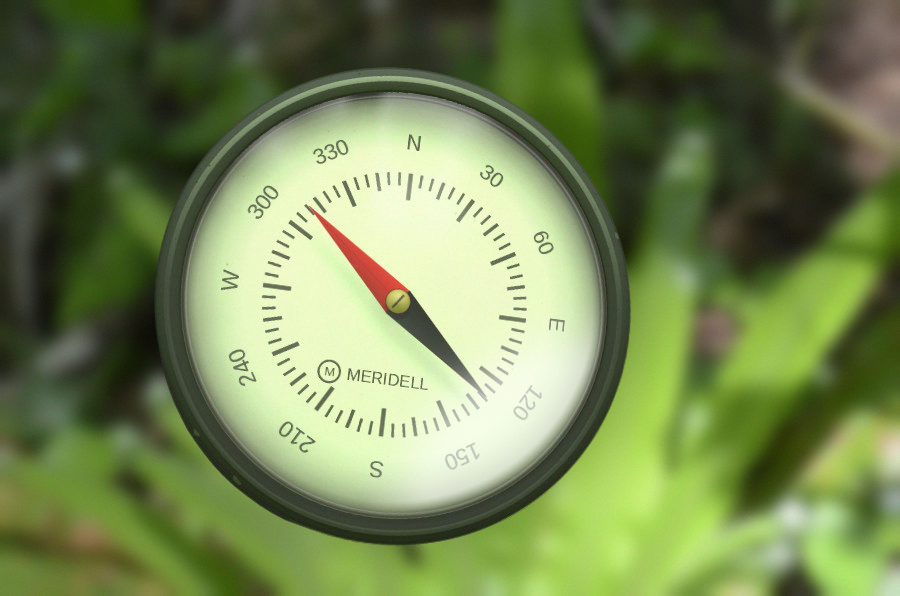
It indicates 310 °
